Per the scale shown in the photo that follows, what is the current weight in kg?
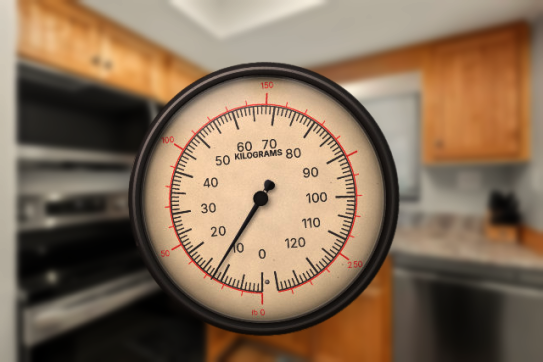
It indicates 12 kg
